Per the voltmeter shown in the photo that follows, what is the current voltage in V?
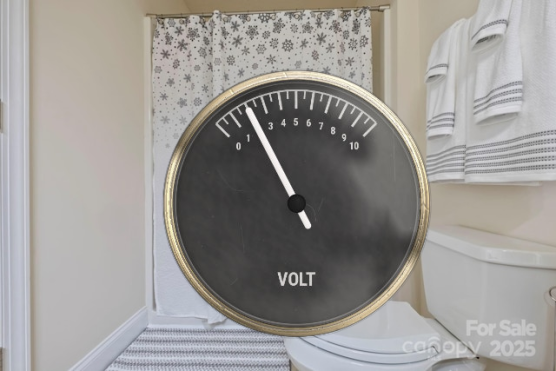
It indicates 2 V
